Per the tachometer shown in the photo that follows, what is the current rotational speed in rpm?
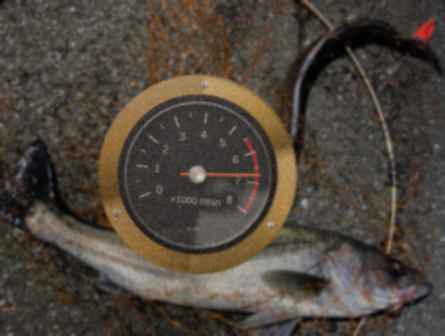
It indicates 6750 rpm
